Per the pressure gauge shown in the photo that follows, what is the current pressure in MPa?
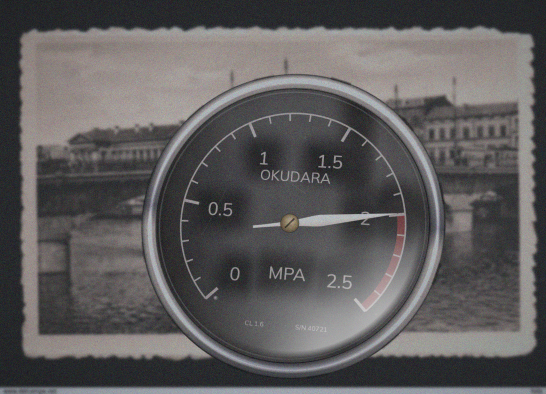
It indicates 2 MPa
